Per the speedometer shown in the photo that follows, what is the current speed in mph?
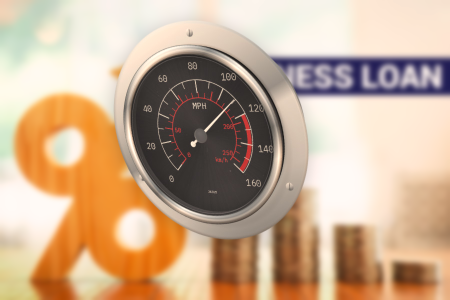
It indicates 110 mph
